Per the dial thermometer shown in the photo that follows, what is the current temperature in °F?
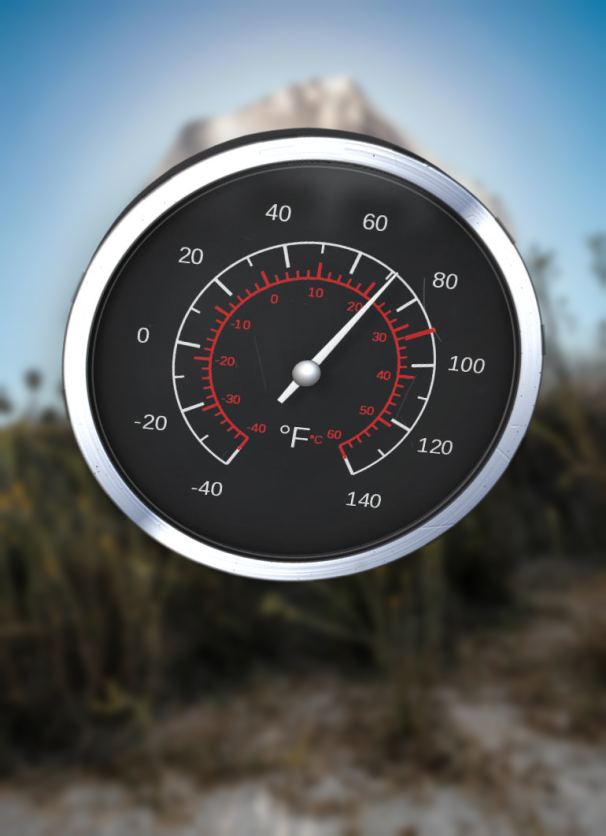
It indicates 70 °F
